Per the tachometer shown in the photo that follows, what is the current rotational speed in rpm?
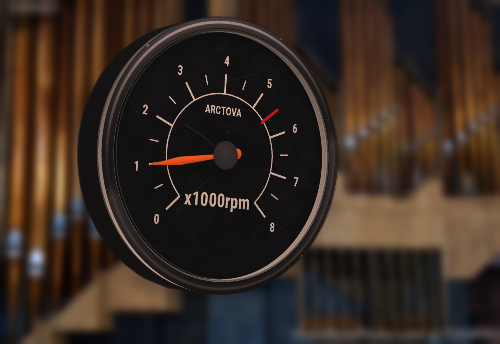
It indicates 1000 rpm
